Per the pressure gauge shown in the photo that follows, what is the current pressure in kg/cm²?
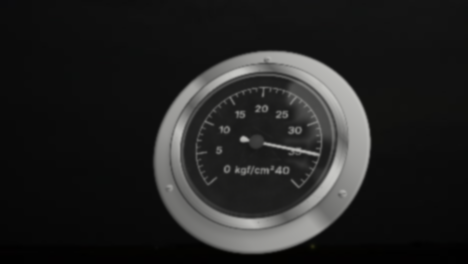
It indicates 35 kg/cm²
